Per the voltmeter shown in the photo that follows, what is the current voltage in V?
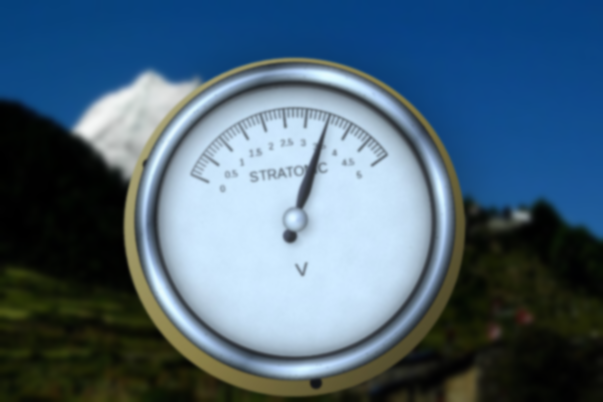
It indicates 3.5 V
